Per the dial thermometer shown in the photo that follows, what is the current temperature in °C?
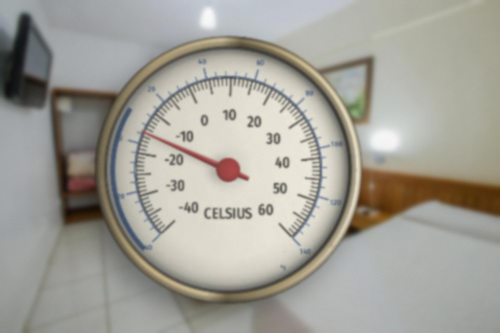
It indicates -15 °C
